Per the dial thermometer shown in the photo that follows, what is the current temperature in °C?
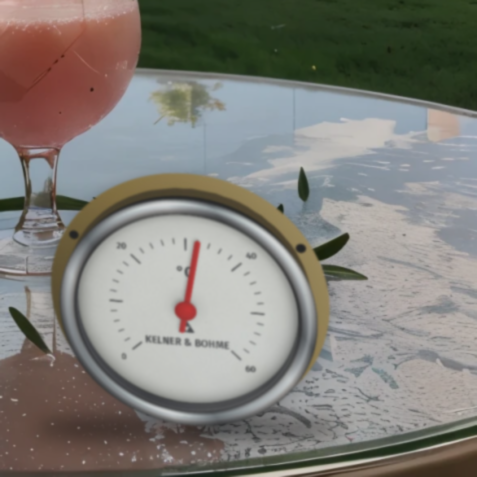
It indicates 32 °C
